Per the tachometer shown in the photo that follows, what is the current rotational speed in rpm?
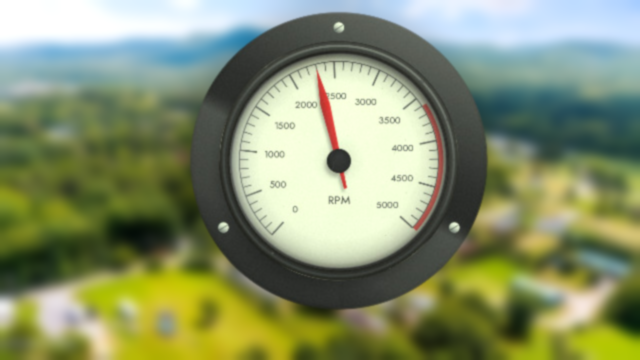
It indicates 2300 rpm
